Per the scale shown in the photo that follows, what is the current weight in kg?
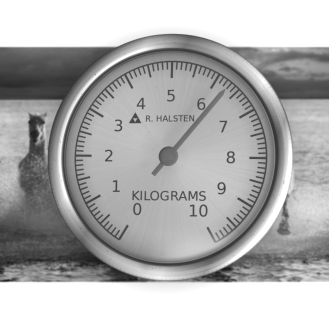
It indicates 6.3 kg
